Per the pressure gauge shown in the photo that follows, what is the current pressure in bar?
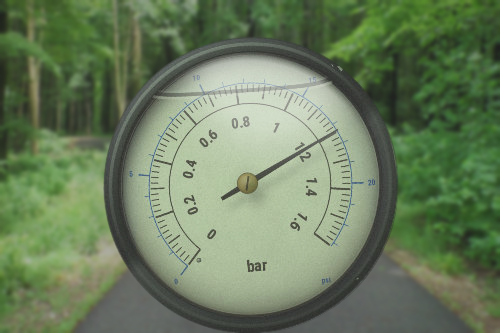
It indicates 1.2 bar
